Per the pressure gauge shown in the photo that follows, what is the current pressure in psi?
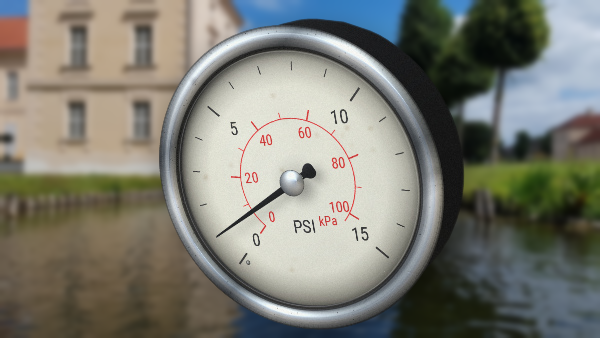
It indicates 1 psi
